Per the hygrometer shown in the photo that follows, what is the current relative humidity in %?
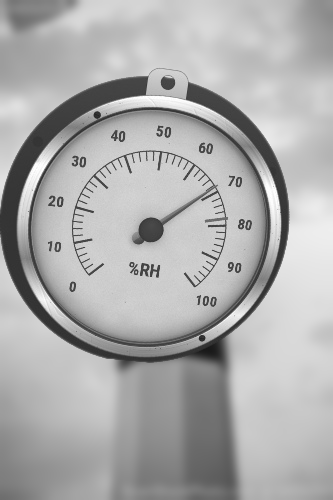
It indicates 68 %
